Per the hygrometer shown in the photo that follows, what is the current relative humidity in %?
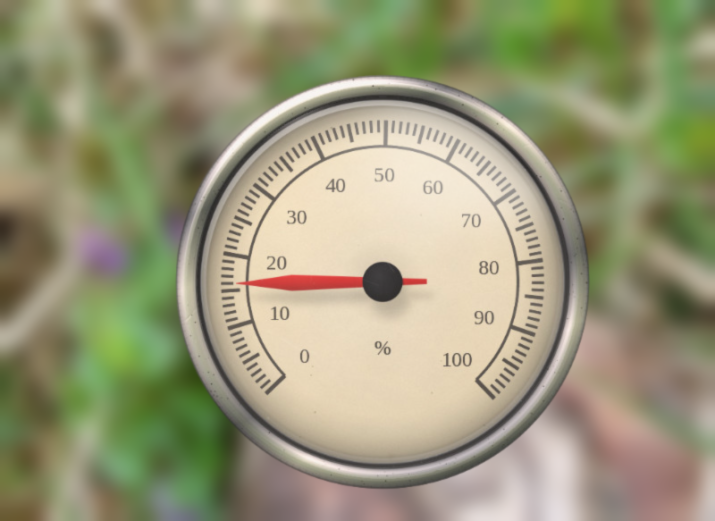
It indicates 16 %
